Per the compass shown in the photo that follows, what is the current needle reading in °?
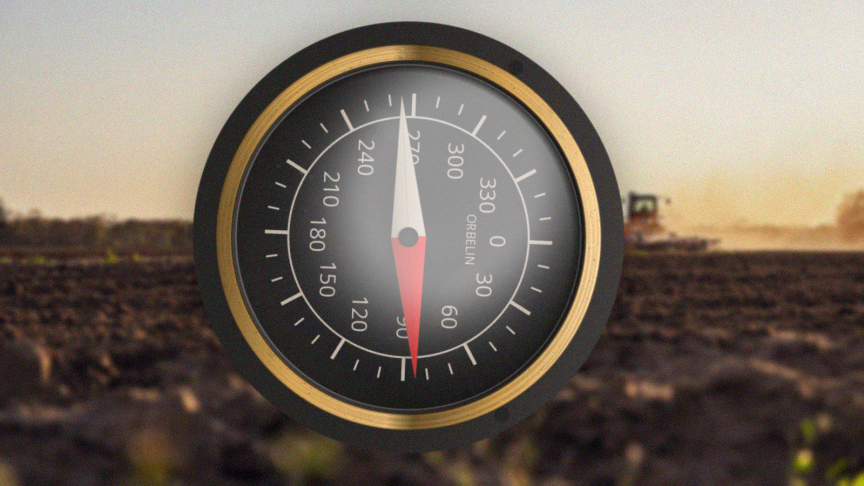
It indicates 85 °
